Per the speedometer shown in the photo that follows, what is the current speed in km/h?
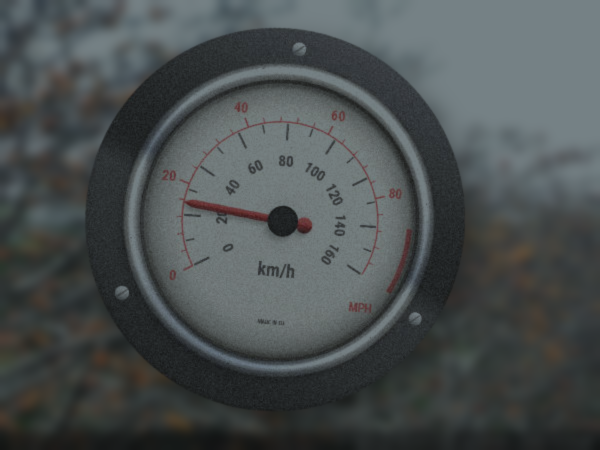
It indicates 25 km/h
